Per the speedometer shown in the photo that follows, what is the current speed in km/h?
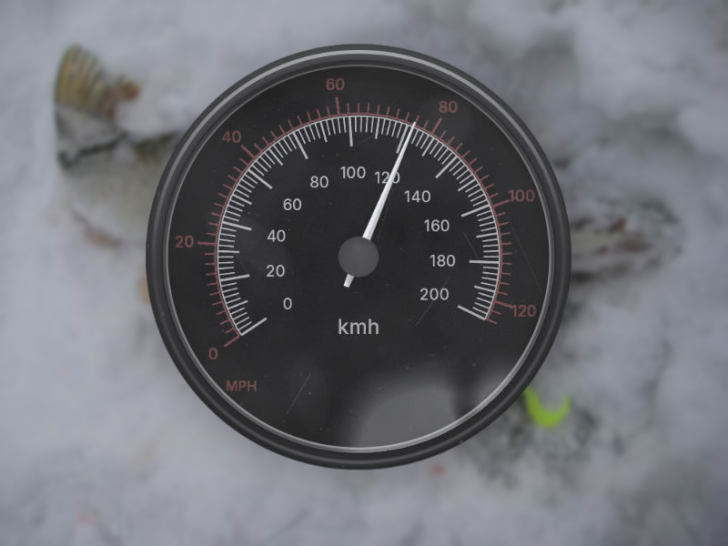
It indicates 122 km/h
